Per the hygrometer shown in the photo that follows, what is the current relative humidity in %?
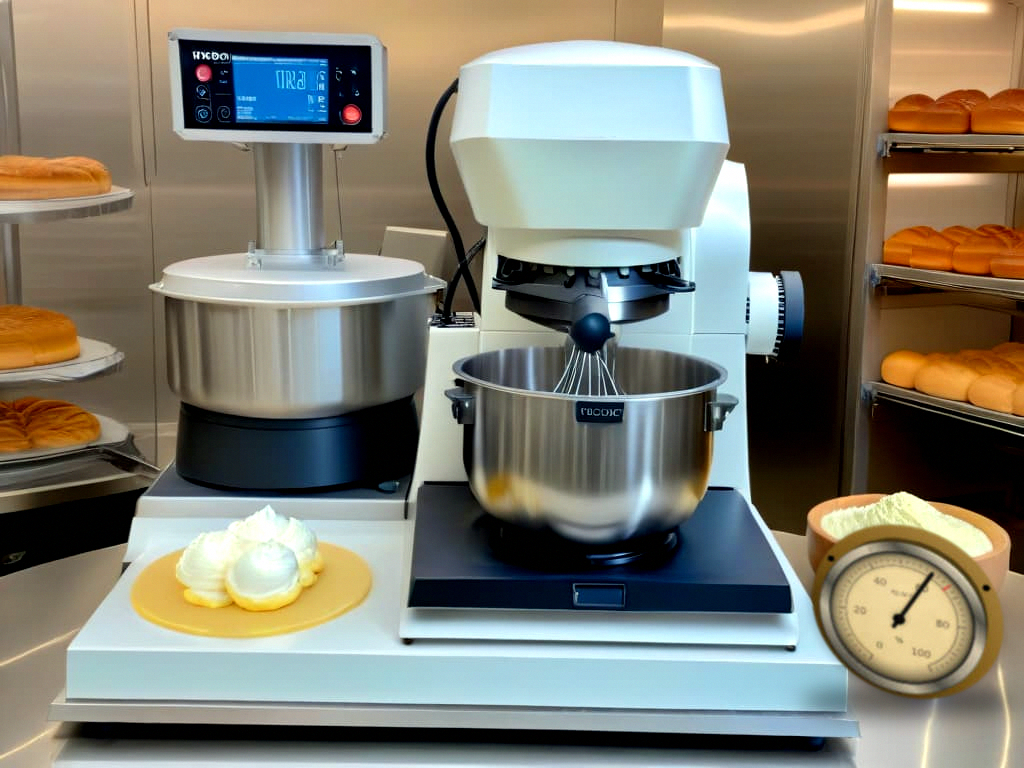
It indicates 60 %
